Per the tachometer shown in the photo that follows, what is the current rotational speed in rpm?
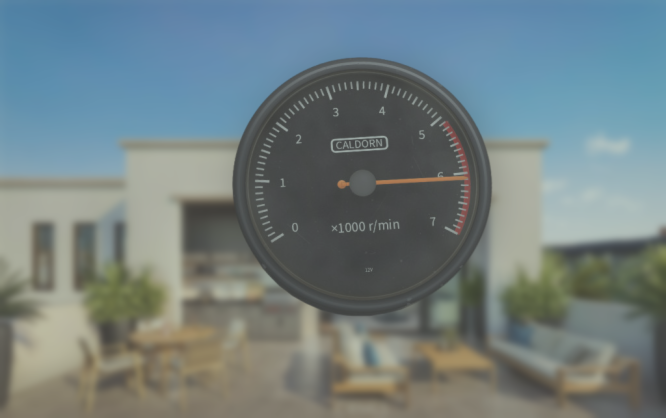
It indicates 6100 rpm
